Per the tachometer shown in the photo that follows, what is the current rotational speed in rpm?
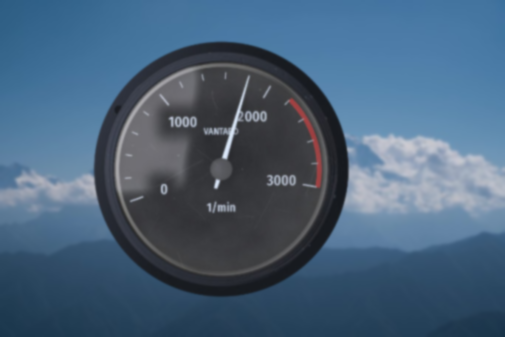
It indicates 1800 rpm
